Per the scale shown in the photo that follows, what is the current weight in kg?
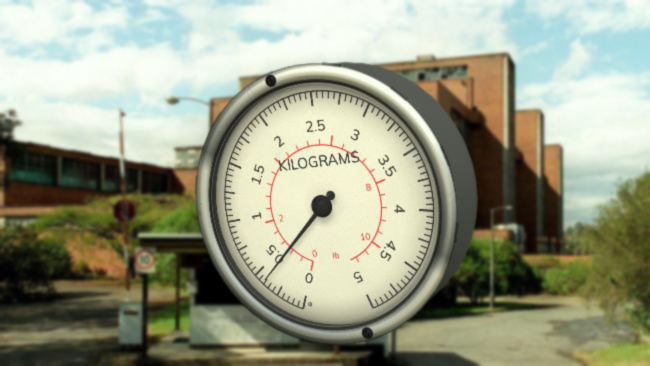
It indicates 0.4 kg
